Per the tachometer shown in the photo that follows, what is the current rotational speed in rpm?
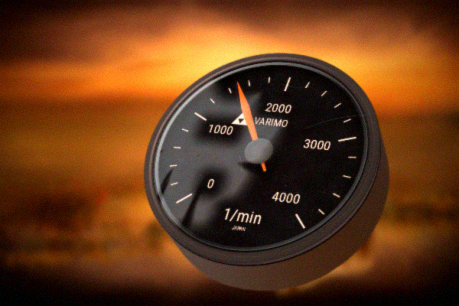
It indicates 1500 rpm
